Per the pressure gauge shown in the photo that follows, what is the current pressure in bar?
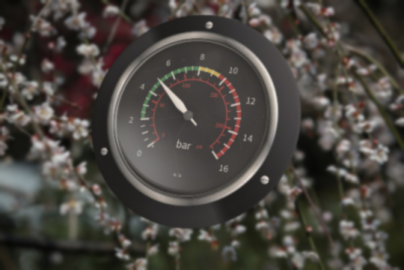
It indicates 5 bar
